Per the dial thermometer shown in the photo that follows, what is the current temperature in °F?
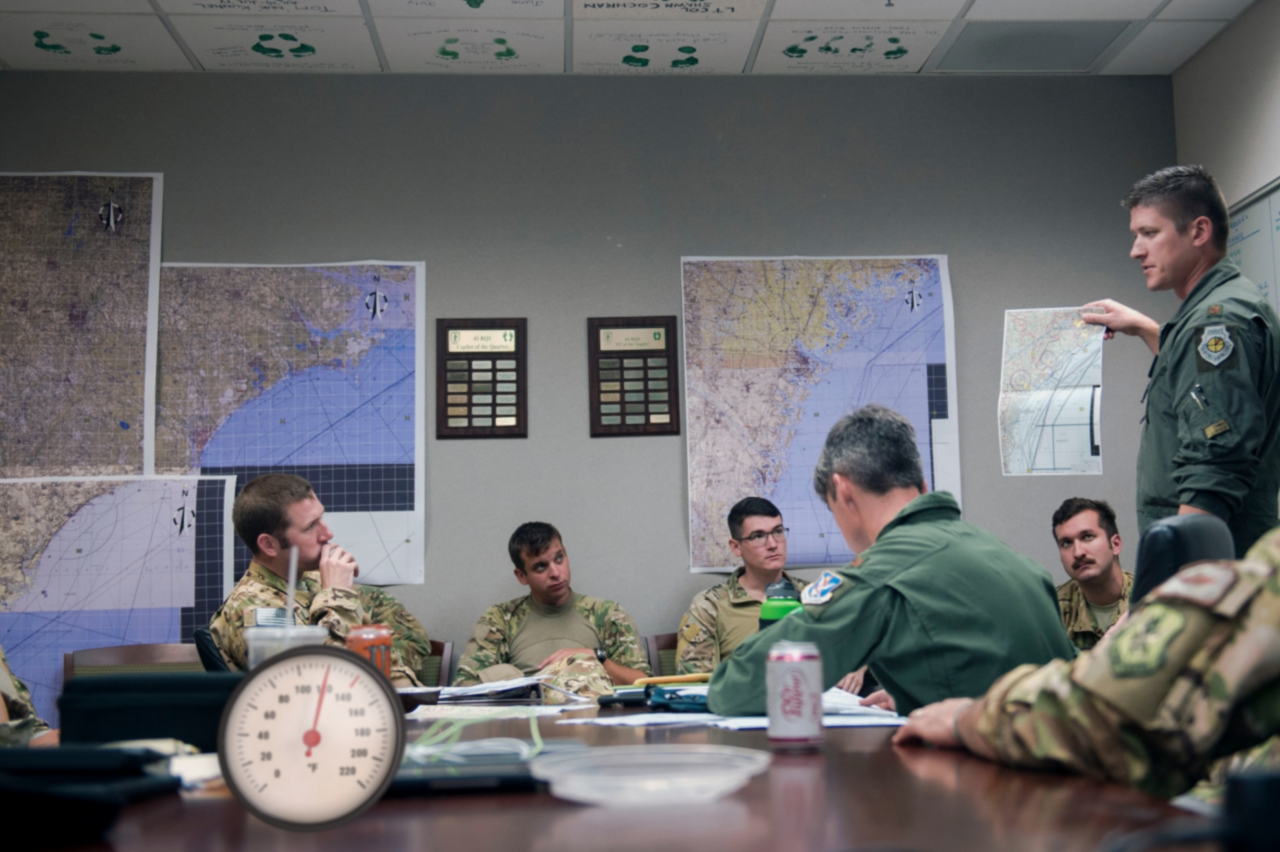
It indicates 120 °F
